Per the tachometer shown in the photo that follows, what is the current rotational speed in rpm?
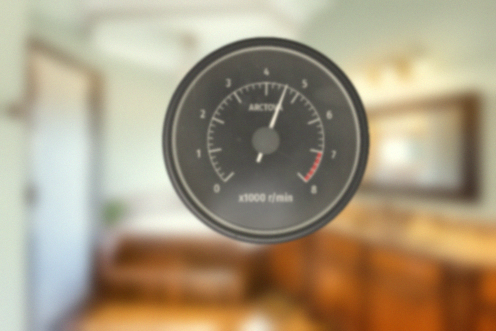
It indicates 4600 rpm
